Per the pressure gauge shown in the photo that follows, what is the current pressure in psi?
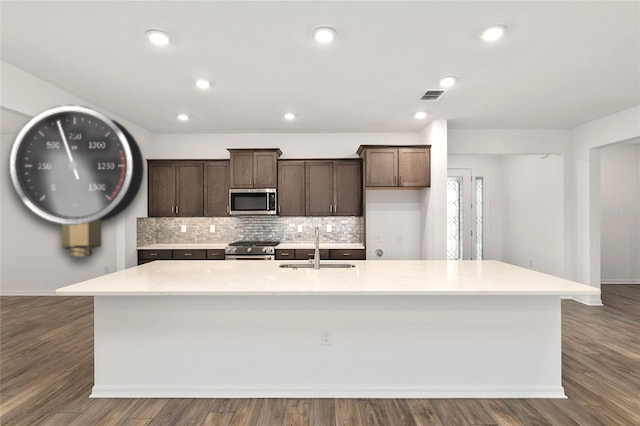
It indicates 650 psi
